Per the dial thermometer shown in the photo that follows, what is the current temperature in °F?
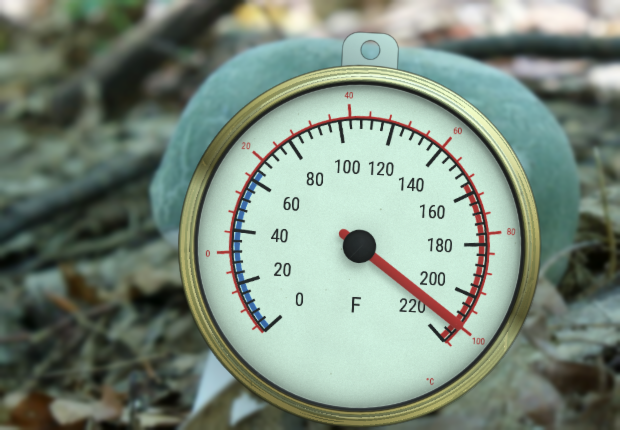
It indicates 212 °F
